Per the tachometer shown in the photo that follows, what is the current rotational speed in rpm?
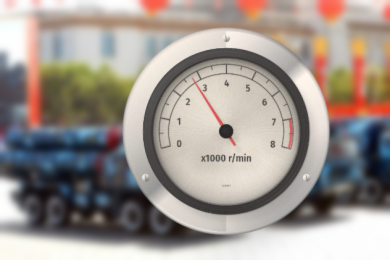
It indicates 2750 rpm
